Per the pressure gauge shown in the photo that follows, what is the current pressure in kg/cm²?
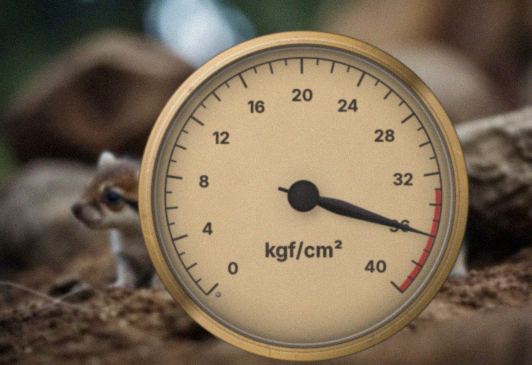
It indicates 36 kg/cm²
